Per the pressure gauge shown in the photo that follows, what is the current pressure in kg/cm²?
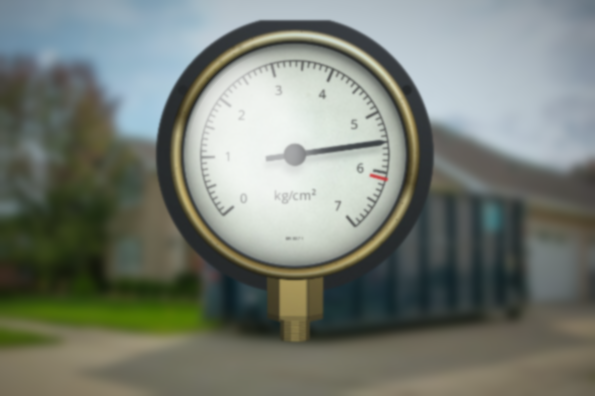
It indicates 5.5 kg/cm²
